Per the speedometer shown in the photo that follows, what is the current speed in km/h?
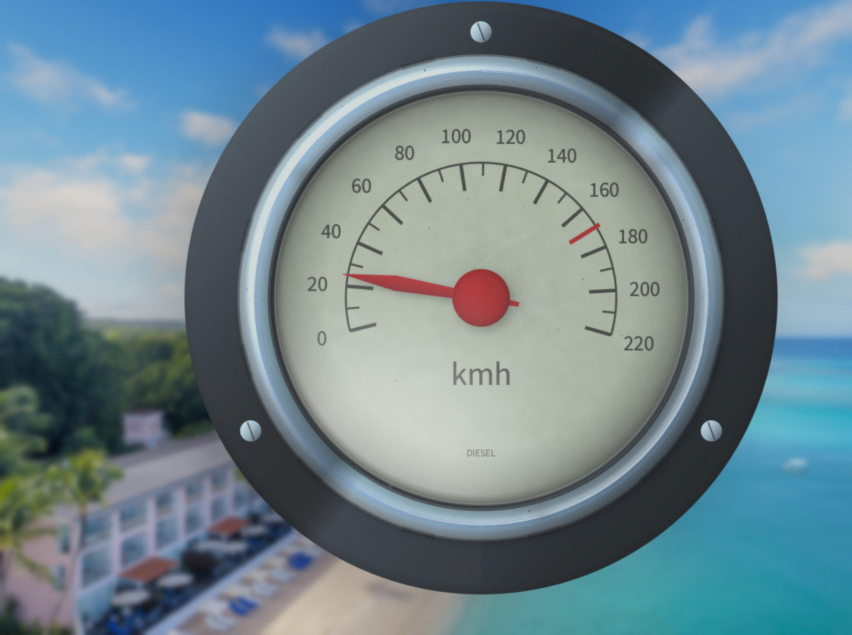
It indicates 25 km/h
